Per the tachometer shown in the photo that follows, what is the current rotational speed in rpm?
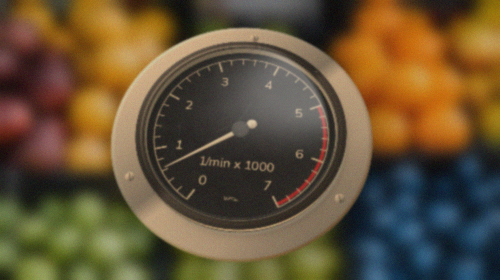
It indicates 600 rpm
